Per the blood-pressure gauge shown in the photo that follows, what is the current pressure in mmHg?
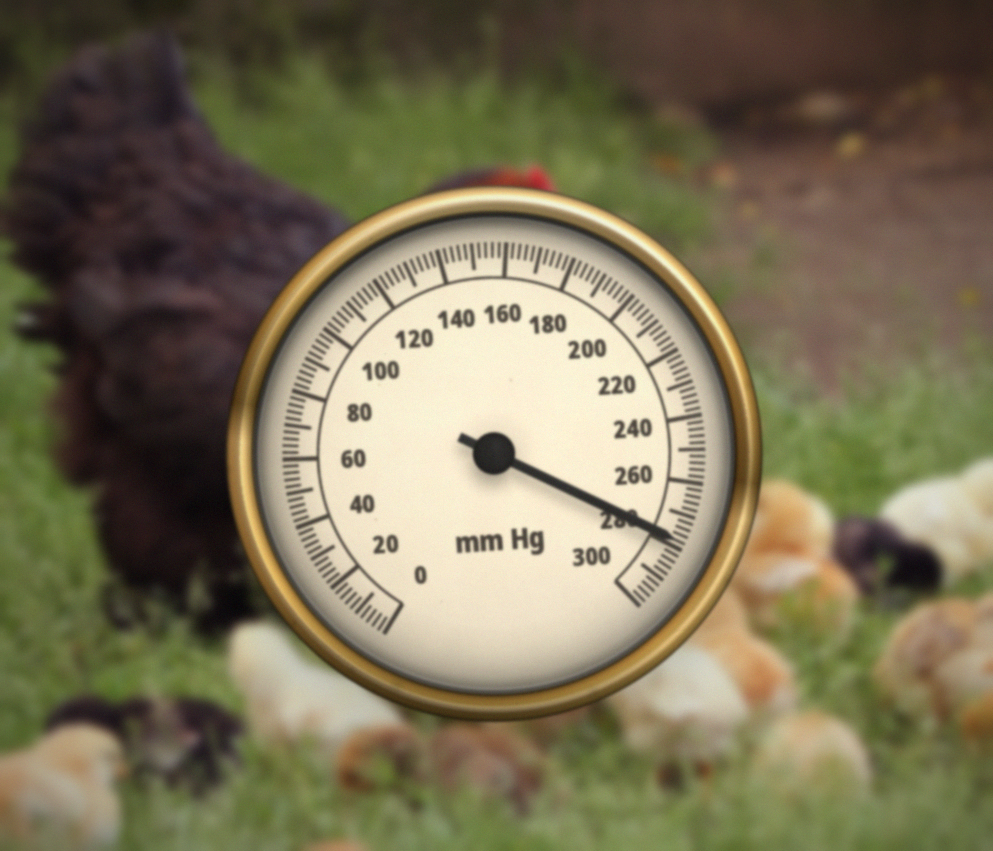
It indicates 278 mmHg
